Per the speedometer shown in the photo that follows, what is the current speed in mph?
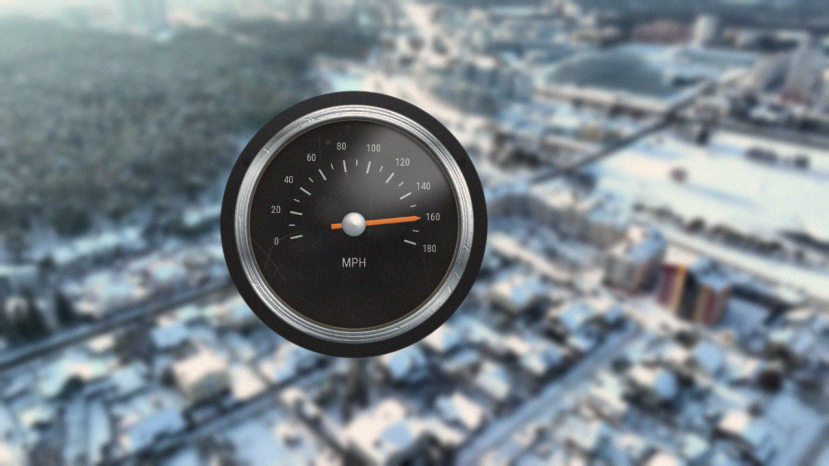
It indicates 160 mph
